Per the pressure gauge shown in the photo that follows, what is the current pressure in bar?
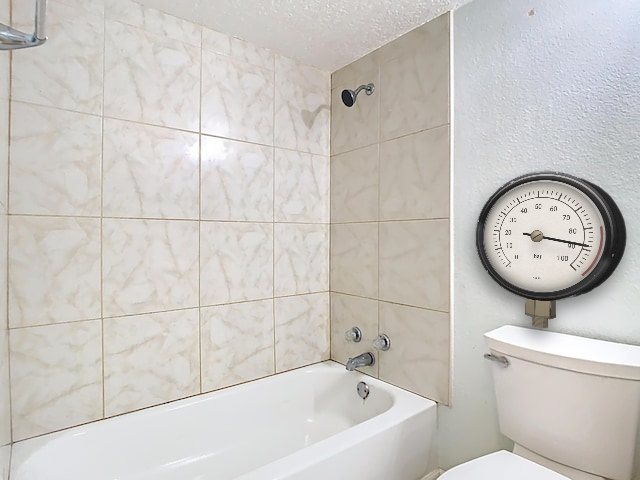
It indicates 88 bar
